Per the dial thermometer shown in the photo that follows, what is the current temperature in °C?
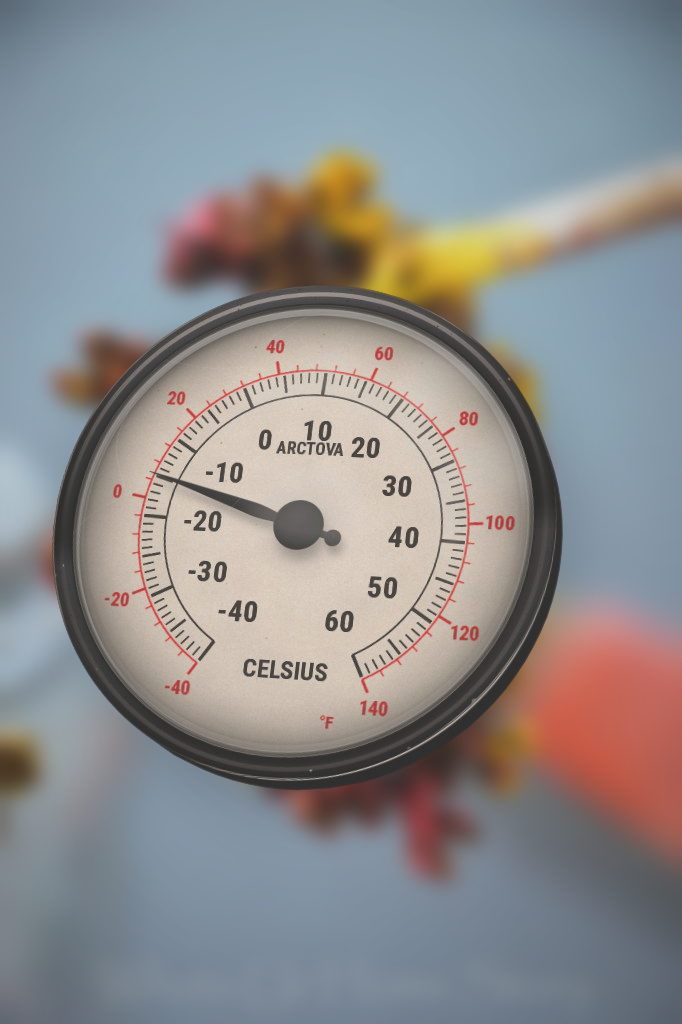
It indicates -15 °C
